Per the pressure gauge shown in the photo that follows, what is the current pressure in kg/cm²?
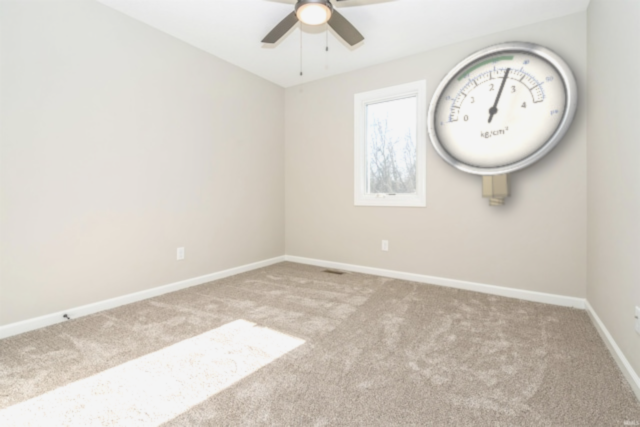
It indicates 2.5 kg/cm²
